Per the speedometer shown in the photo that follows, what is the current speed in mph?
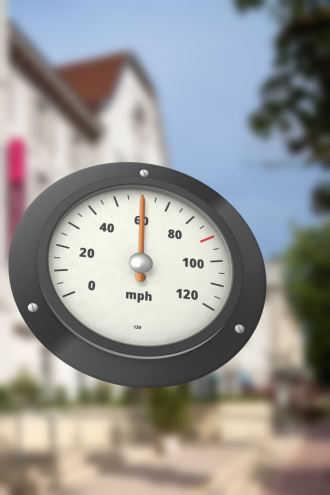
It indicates 60 mph
